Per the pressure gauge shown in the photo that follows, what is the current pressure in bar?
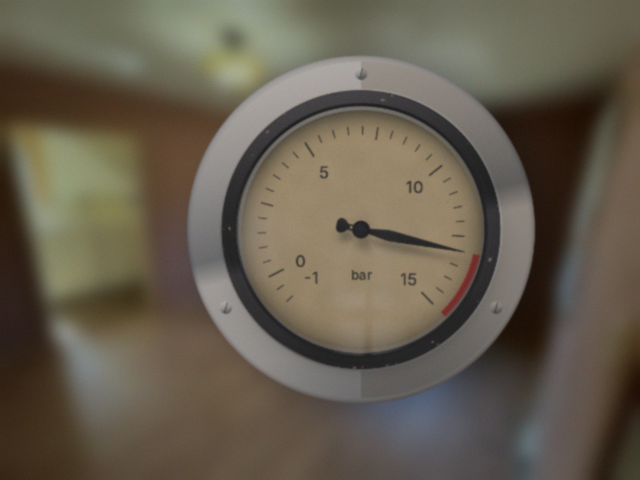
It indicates 13 bar
